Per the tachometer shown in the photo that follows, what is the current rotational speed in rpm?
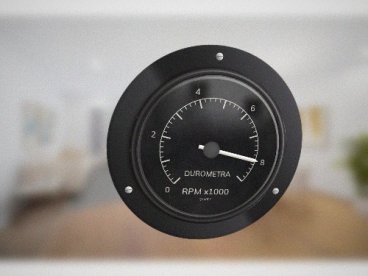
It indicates 8000 rpm
